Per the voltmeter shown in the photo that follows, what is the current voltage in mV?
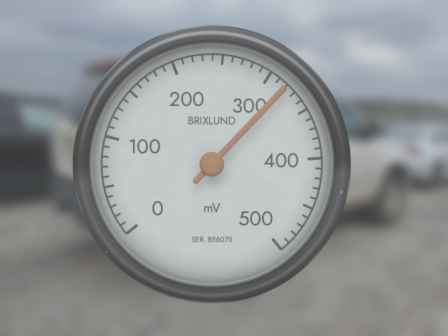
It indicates 320 mV
